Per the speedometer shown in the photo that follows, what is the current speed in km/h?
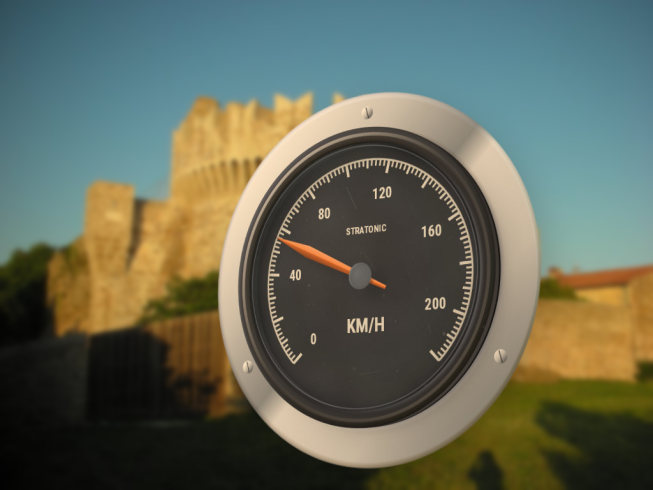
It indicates 56 km/h
